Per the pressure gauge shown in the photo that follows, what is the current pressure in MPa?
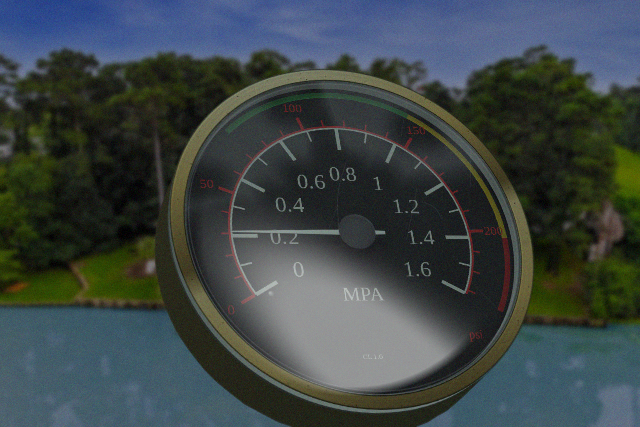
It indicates 0.2 MPa
